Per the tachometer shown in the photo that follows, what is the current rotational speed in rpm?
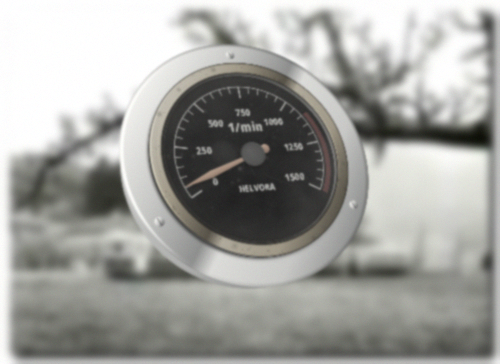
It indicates 50 rpm
